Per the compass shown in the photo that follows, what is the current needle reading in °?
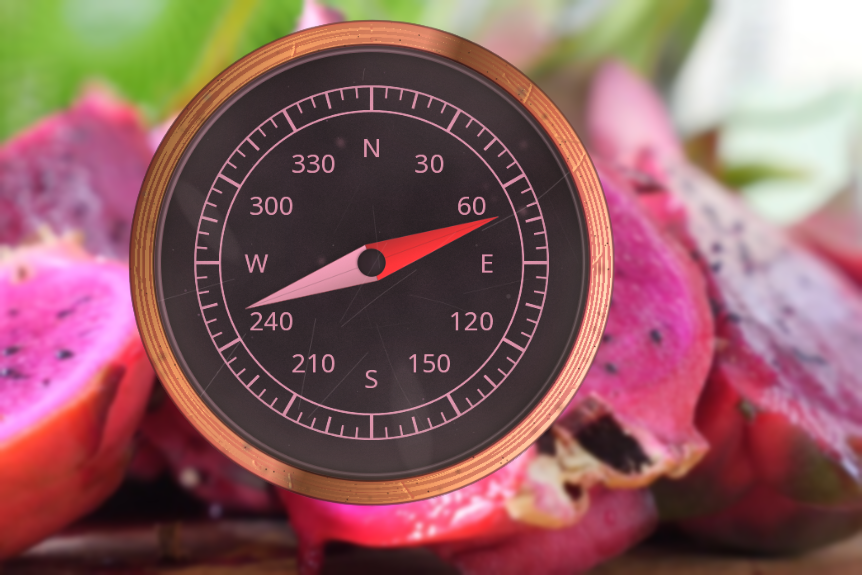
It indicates 70 °
